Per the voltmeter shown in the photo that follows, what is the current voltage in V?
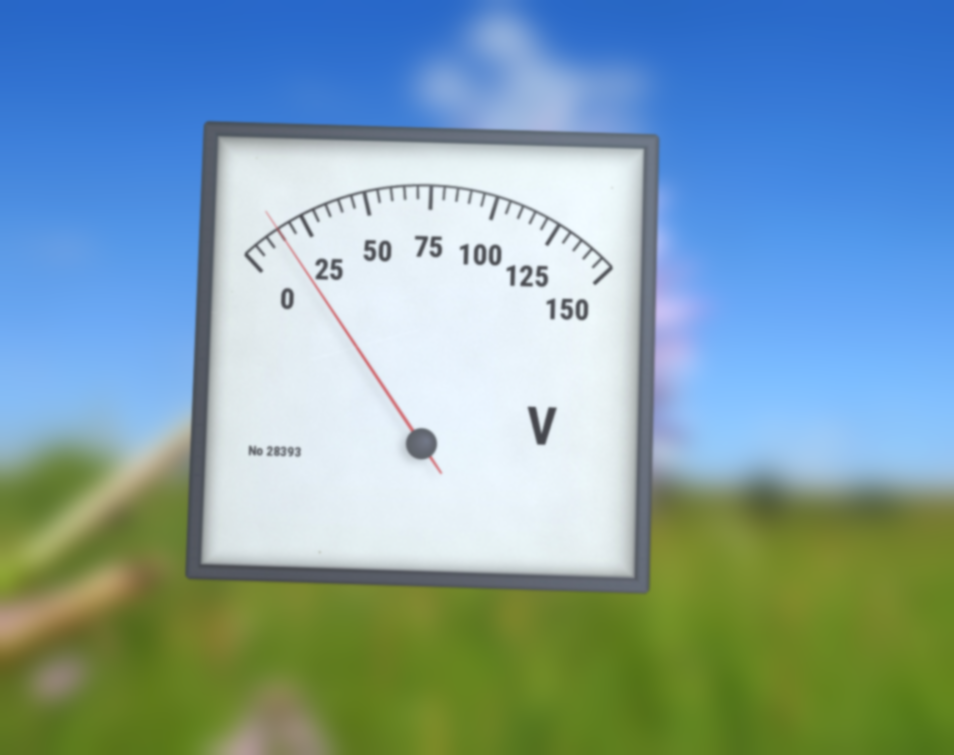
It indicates 15 V
